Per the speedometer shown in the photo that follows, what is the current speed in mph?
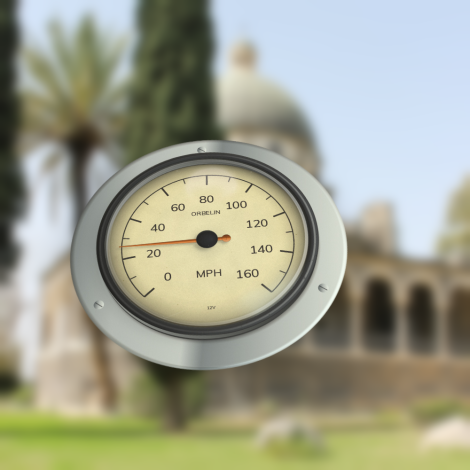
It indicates 25 mph
